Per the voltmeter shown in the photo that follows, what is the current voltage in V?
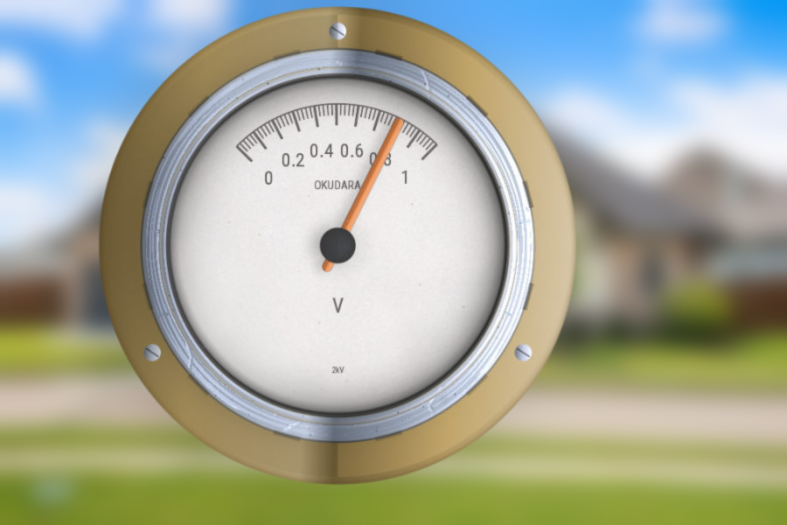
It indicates 0.8 V
